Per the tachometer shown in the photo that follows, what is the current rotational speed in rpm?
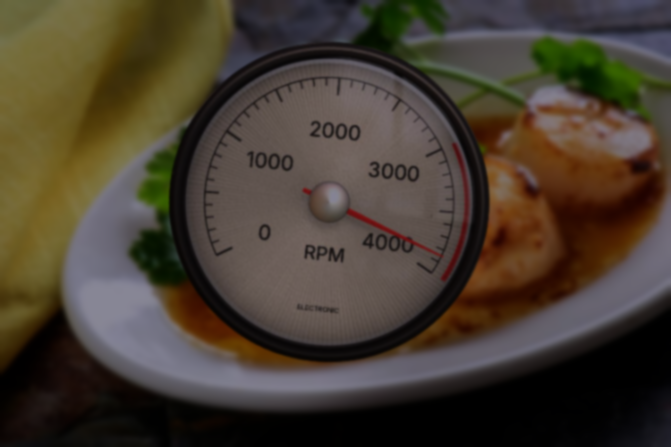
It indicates 3850 rpm
